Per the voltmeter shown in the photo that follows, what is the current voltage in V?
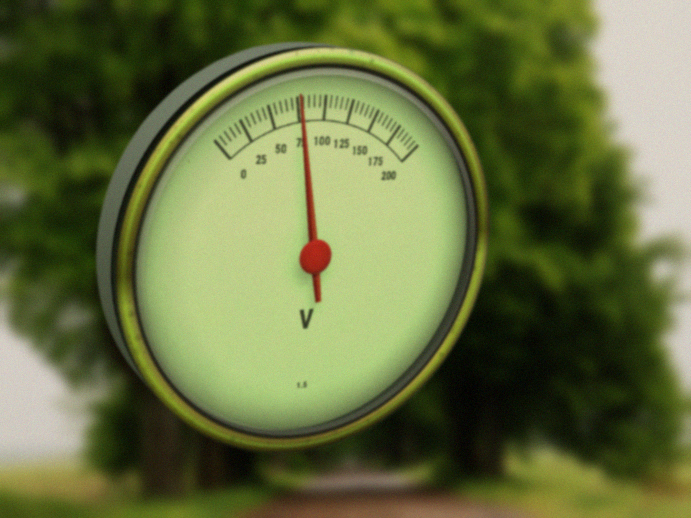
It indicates 75 V
